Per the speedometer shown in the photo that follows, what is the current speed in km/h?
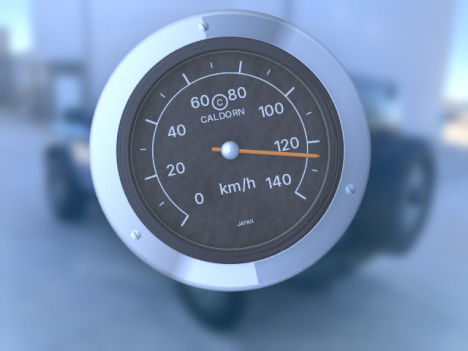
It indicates 125 km/h
